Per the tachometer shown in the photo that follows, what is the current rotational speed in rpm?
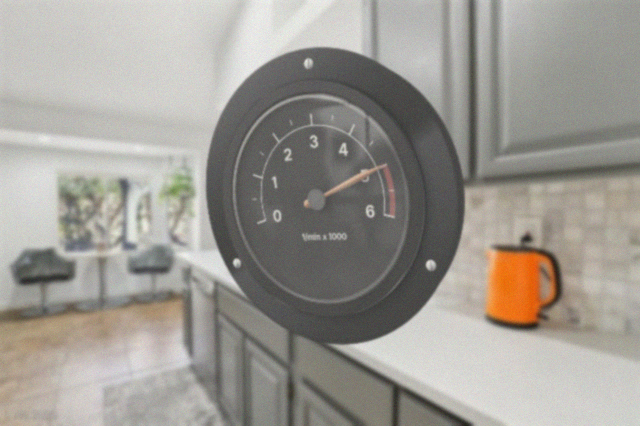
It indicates 5000 rpm
